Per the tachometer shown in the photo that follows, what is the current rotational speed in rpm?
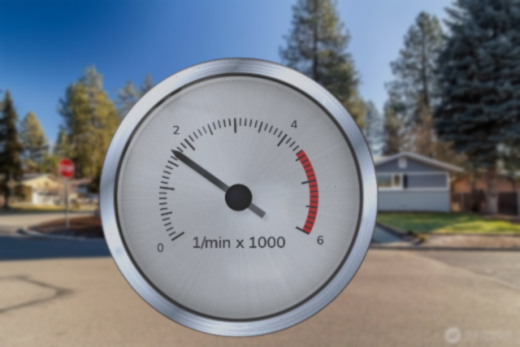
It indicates 1700 rpm
